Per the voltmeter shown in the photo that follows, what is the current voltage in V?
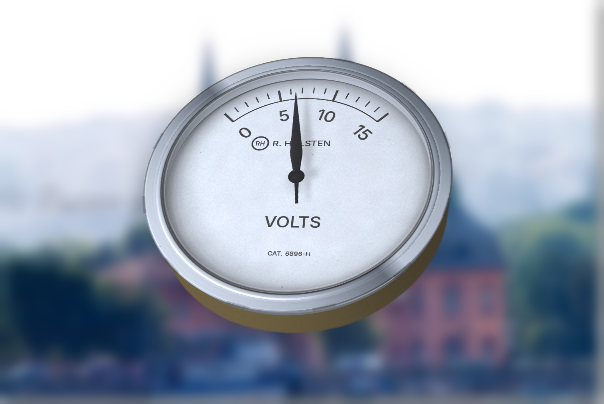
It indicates 6.5 V
